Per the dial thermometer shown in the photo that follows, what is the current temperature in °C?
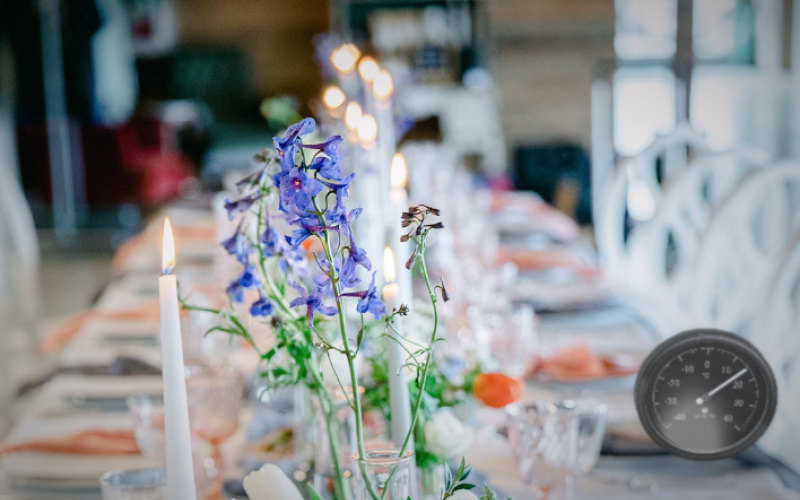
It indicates 15 °C
